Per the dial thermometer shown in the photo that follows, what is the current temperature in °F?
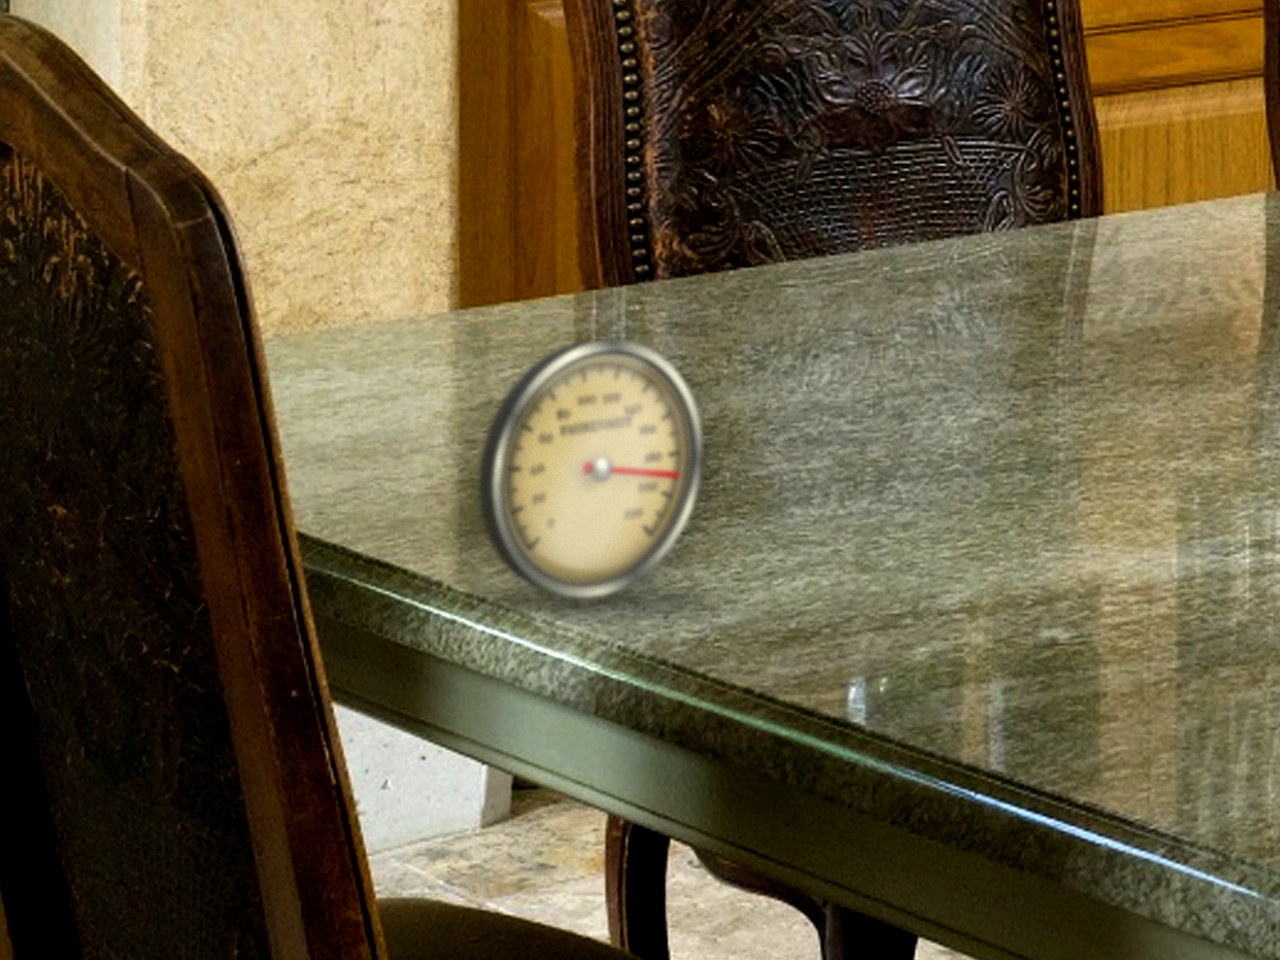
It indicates 190 °F
